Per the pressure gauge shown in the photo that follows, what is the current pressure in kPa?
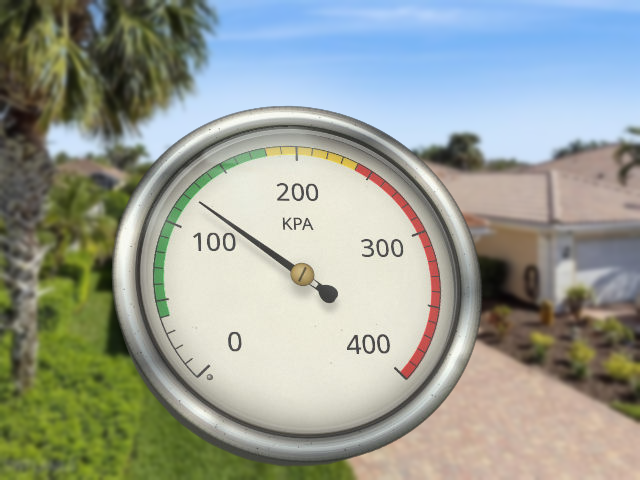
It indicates 120 kPa
